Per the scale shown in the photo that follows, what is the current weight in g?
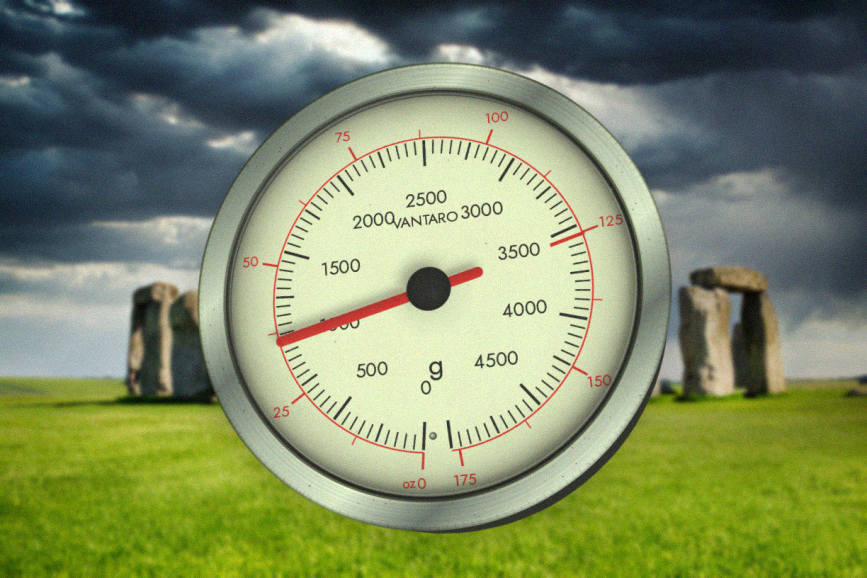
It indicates 1000 g
